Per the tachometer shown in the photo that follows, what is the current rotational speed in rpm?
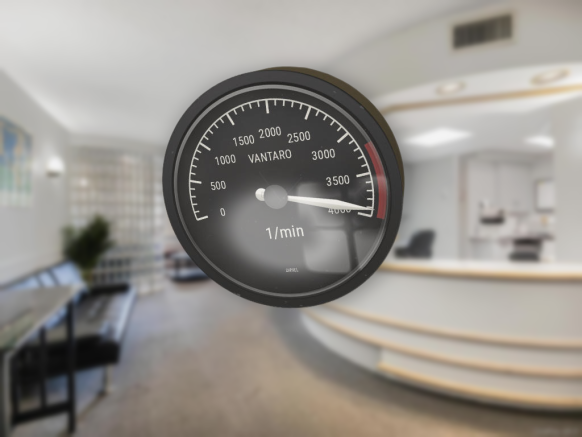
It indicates 3900 rpm
